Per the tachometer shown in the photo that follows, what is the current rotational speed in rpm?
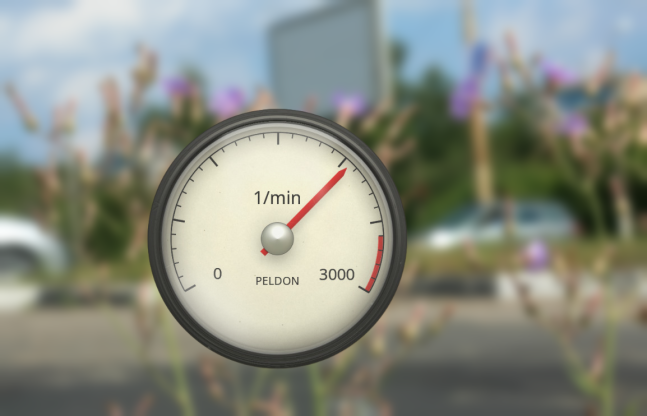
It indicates 2050 rpm
